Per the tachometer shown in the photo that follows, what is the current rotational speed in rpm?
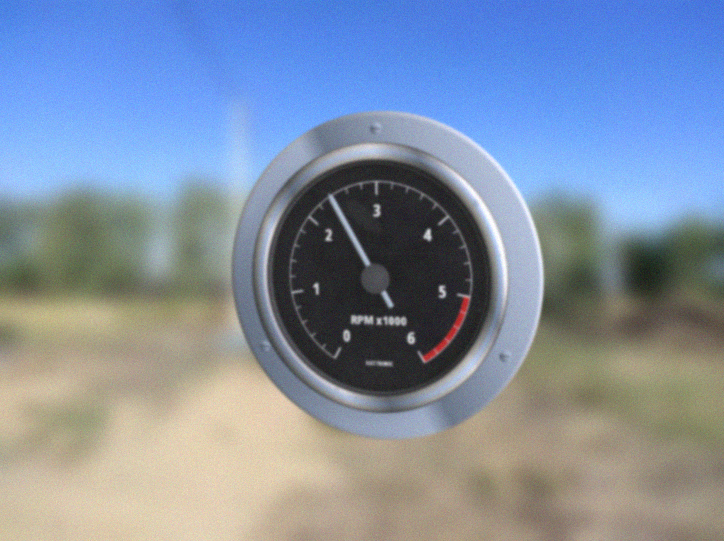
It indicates 2400 rpm
